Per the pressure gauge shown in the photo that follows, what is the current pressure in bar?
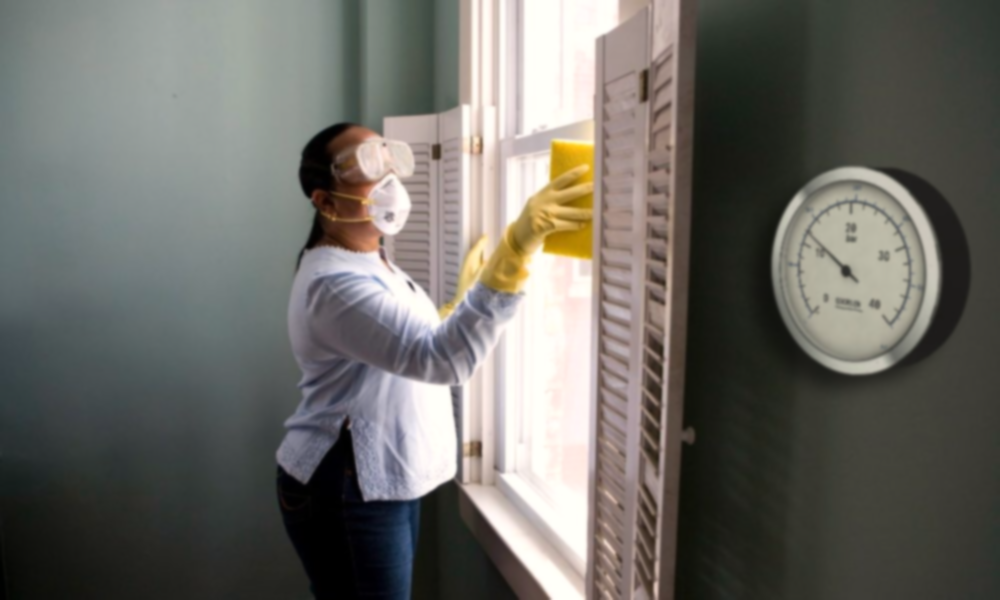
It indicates 12 bar
